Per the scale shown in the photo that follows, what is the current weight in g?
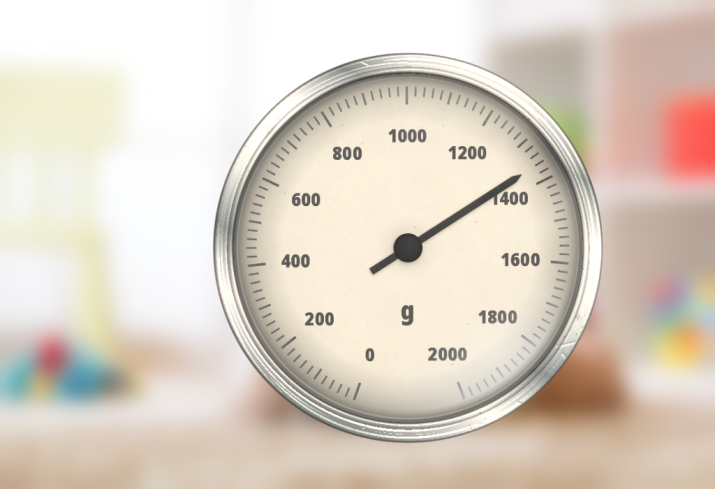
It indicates 1360 g
